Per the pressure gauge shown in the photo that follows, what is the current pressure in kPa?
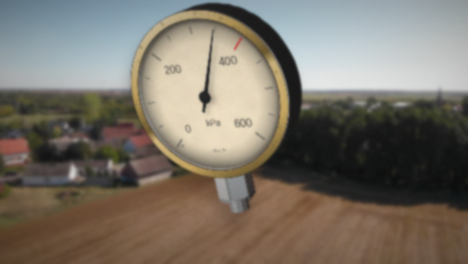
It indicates 350 kPa
